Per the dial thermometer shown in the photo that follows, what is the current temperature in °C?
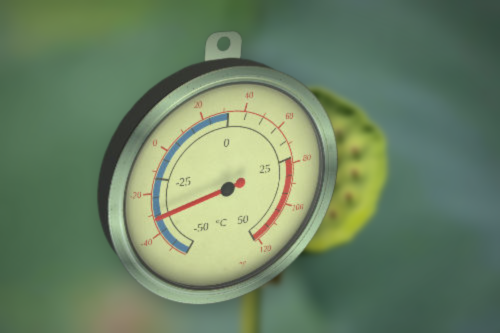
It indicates -35 °C
